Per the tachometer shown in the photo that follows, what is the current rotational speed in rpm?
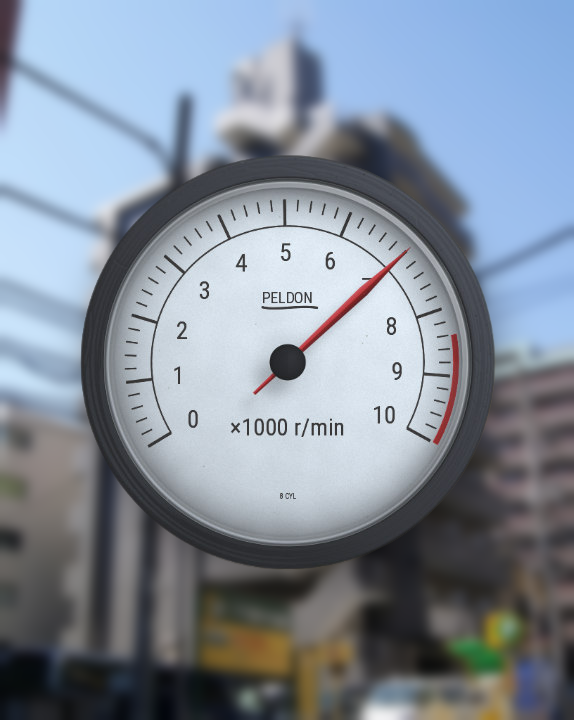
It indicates 7000 rpm
